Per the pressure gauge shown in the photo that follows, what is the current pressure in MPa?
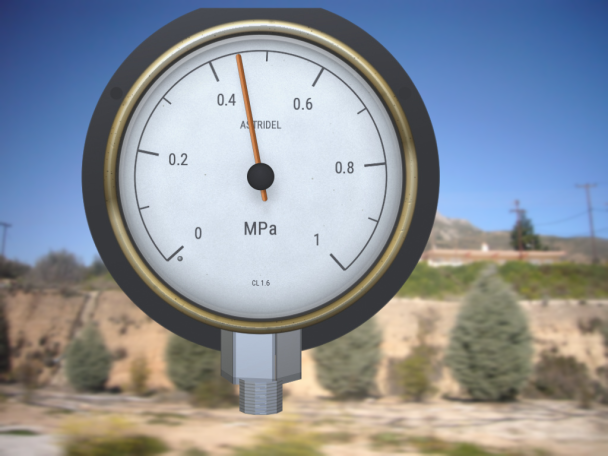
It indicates 0.45 MPa
